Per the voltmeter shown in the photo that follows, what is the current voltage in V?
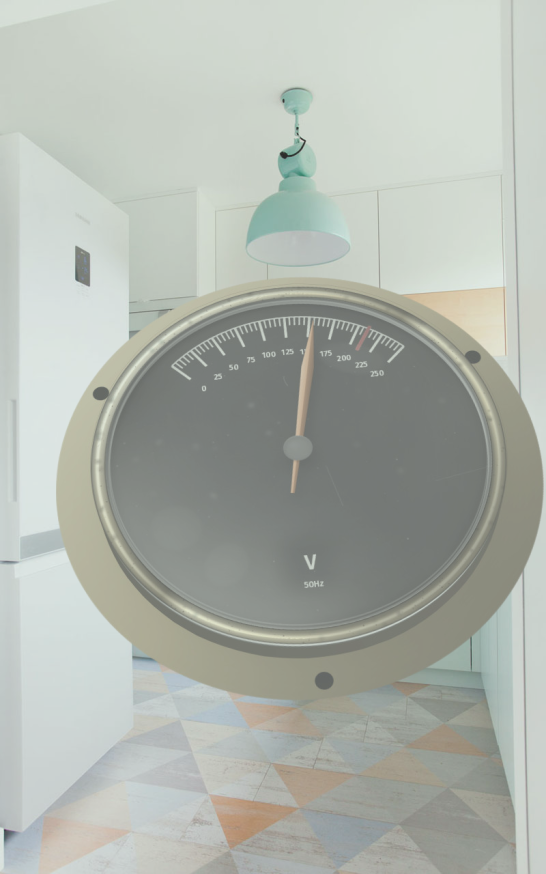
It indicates 155 V
